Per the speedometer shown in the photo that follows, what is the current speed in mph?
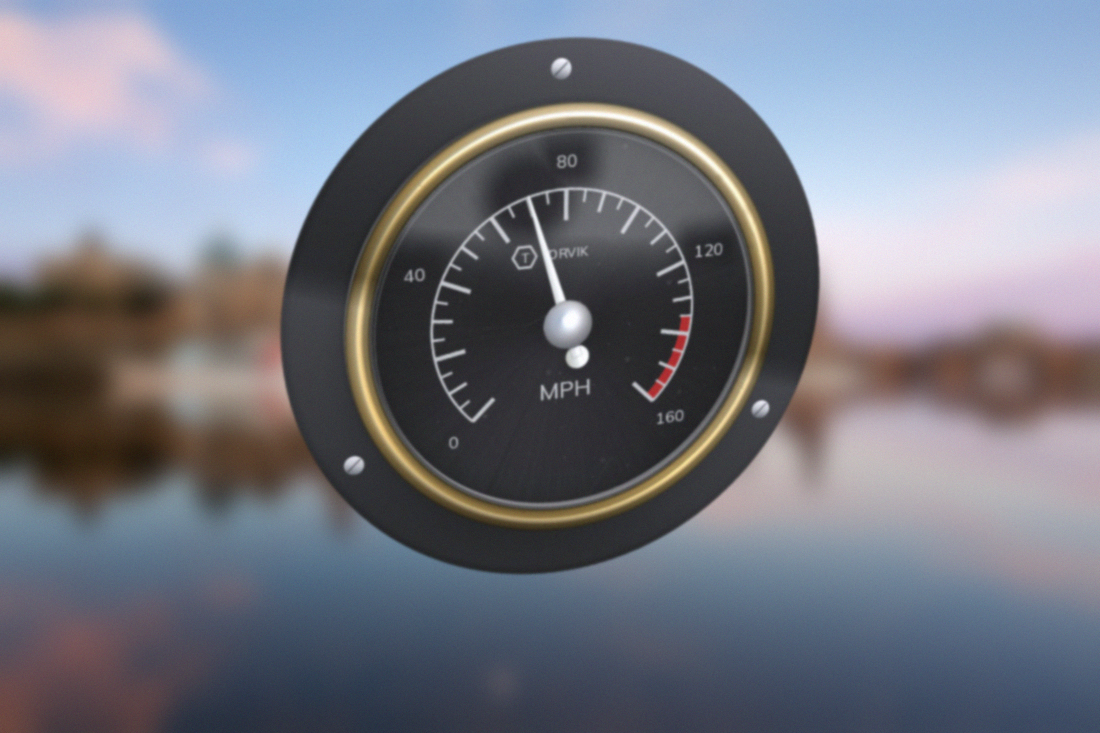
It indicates 70 mph
